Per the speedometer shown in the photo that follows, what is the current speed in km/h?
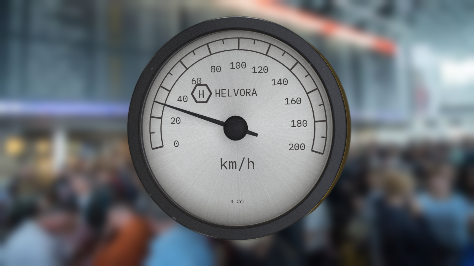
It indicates 30 km/h
